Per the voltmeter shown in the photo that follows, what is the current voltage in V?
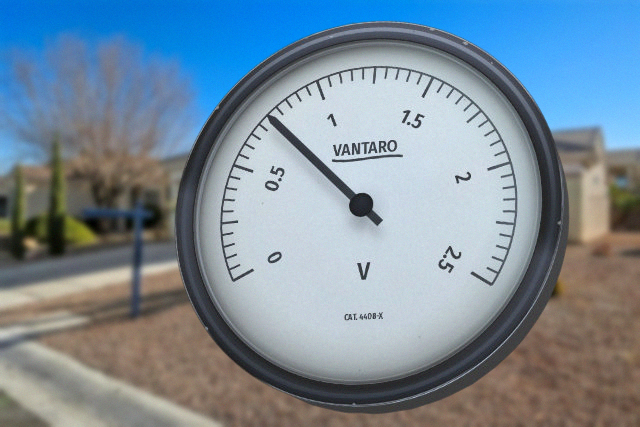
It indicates 0.75 V
